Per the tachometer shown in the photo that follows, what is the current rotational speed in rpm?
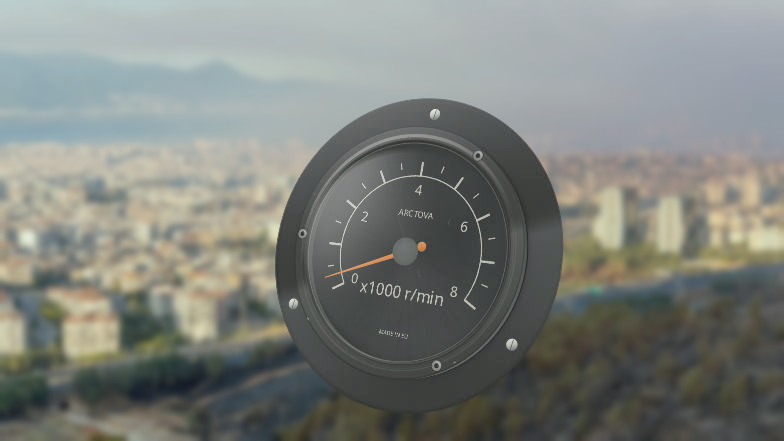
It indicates 250 rpm
